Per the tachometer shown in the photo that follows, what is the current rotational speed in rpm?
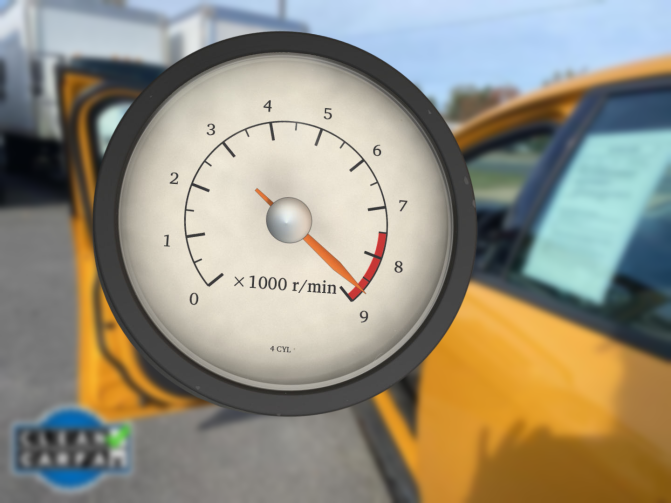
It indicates 8750 rpm
